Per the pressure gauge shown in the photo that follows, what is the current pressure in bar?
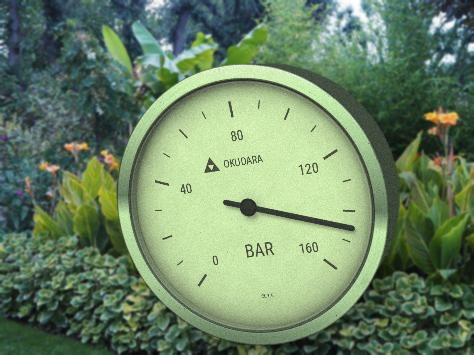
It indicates 145 bar
